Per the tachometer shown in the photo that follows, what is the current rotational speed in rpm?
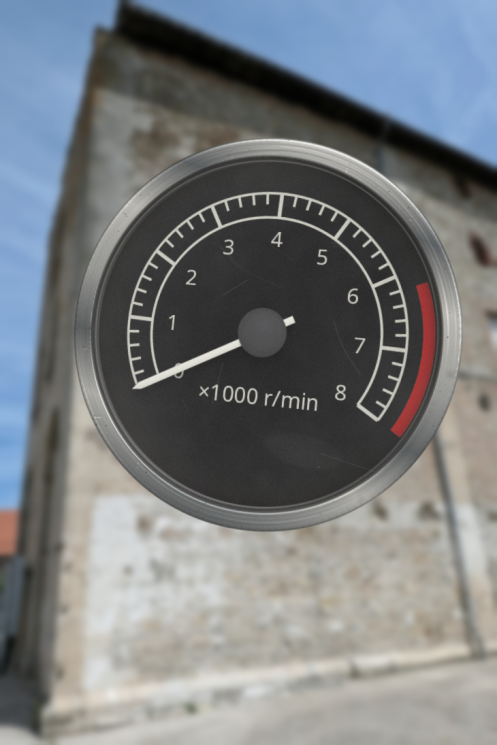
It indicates 0 rpm
